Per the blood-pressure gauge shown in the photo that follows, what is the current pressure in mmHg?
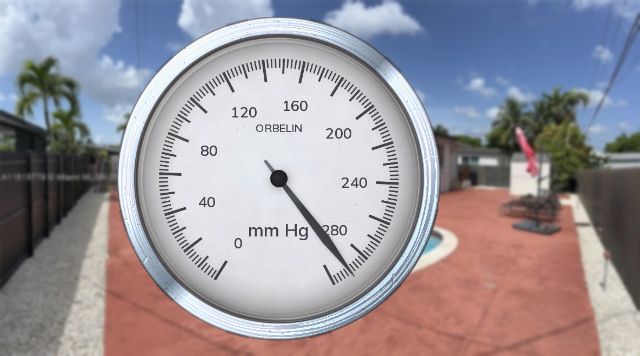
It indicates 290 mmHg
